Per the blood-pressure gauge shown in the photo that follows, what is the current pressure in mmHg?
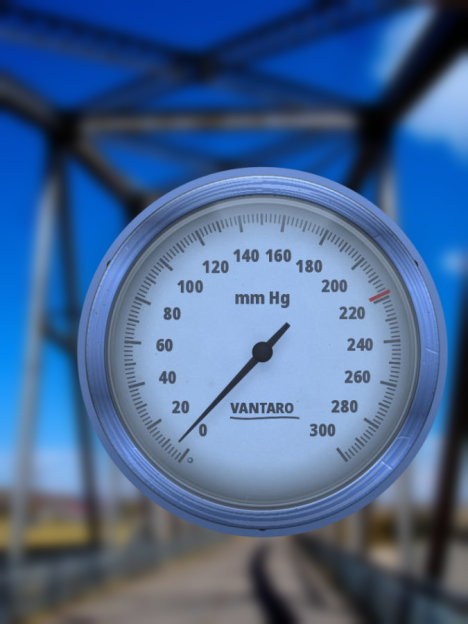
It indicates 6 mmHg
